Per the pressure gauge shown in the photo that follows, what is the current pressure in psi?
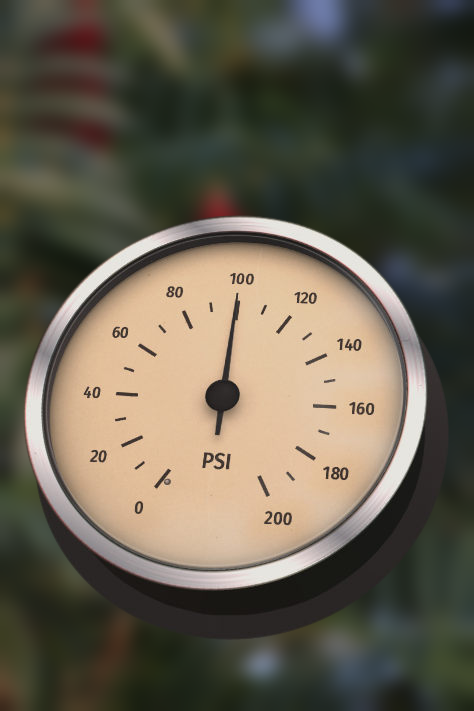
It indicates 100 psi
